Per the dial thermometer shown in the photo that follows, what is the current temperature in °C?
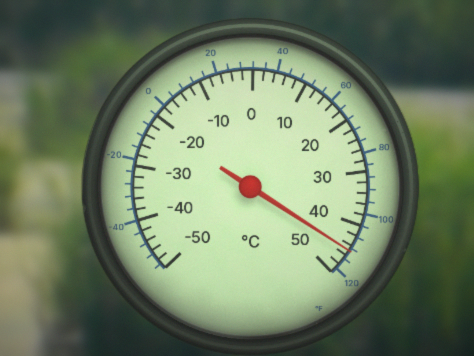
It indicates 45 °C
